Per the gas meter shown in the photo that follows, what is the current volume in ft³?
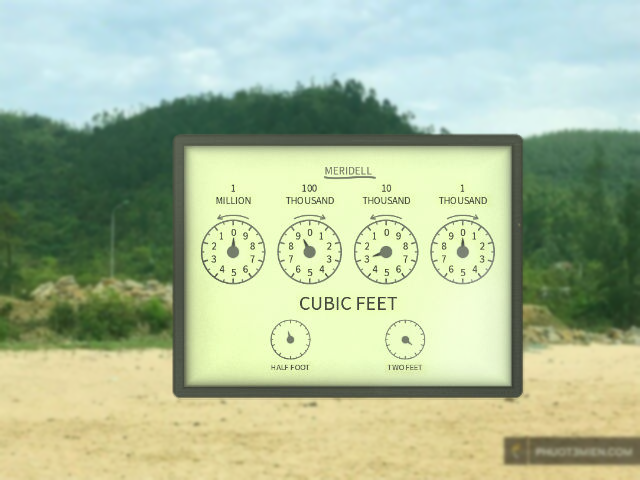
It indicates 993000 ft³
